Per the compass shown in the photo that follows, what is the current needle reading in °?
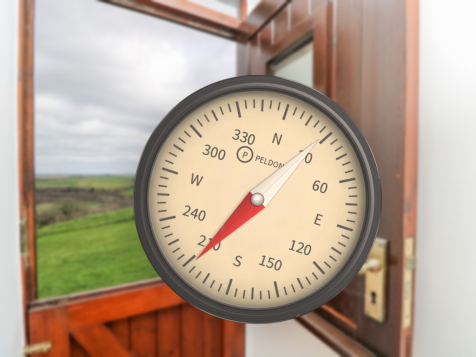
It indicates 207.5 °
